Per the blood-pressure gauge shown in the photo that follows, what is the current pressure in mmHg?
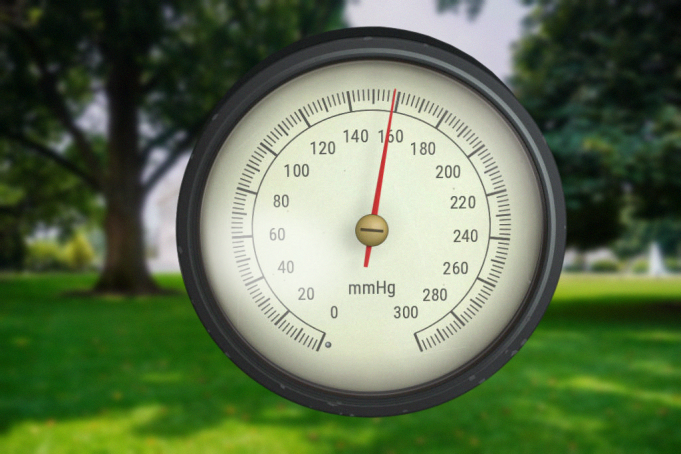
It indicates 158 mmHg
